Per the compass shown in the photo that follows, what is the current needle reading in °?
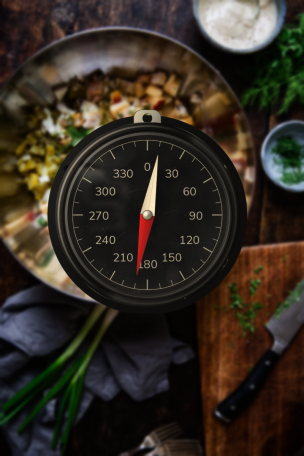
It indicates 190 °
